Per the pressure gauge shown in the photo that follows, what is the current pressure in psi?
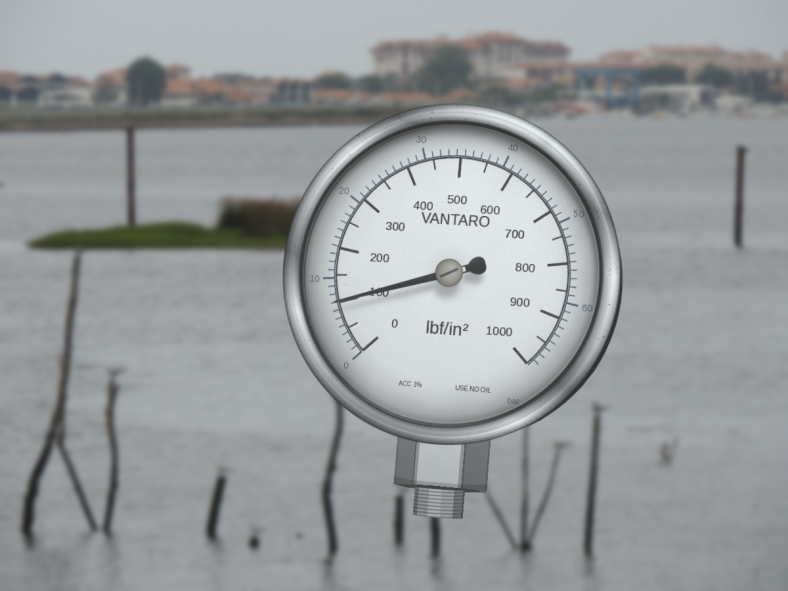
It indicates 100 psi
